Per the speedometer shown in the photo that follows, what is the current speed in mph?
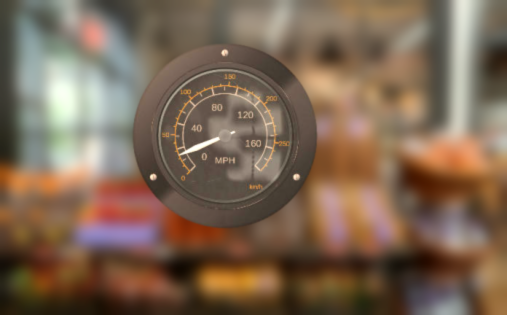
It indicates 15 mph
